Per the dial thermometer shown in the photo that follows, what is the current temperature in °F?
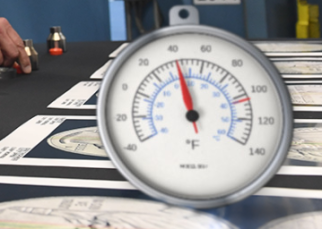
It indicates 40 °F
